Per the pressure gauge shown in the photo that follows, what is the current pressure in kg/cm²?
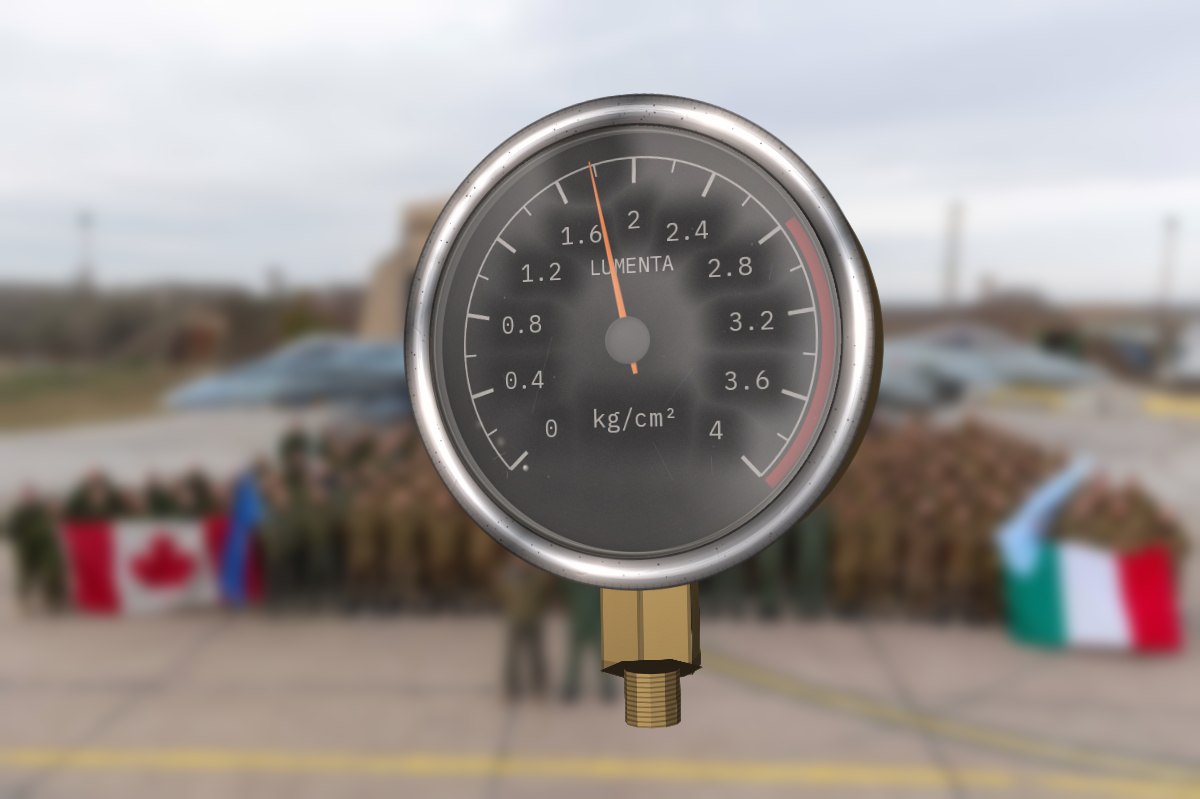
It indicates 1.8 kg/cm²
